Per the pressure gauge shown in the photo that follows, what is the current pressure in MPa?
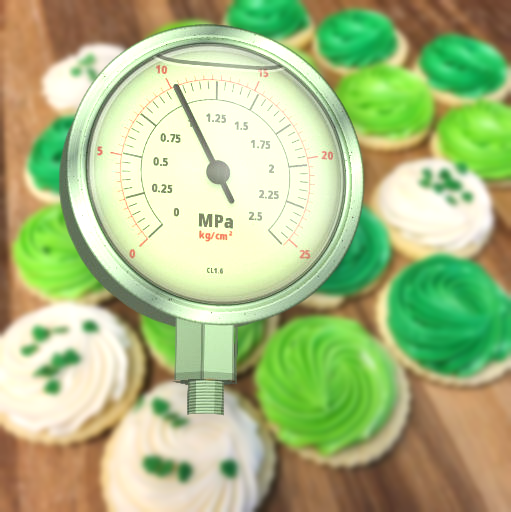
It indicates 1 MPa
